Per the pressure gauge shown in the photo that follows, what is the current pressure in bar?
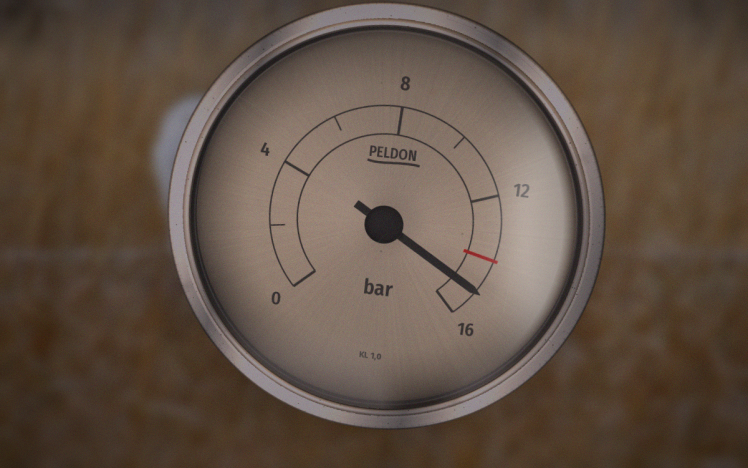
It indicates 15 bar
